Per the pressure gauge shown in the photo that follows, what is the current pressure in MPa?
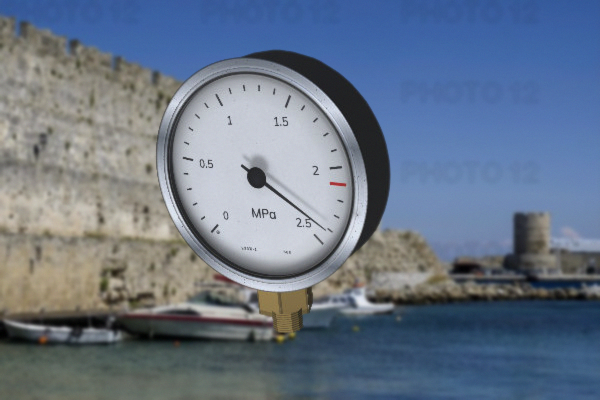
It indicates 2.4 MPa
